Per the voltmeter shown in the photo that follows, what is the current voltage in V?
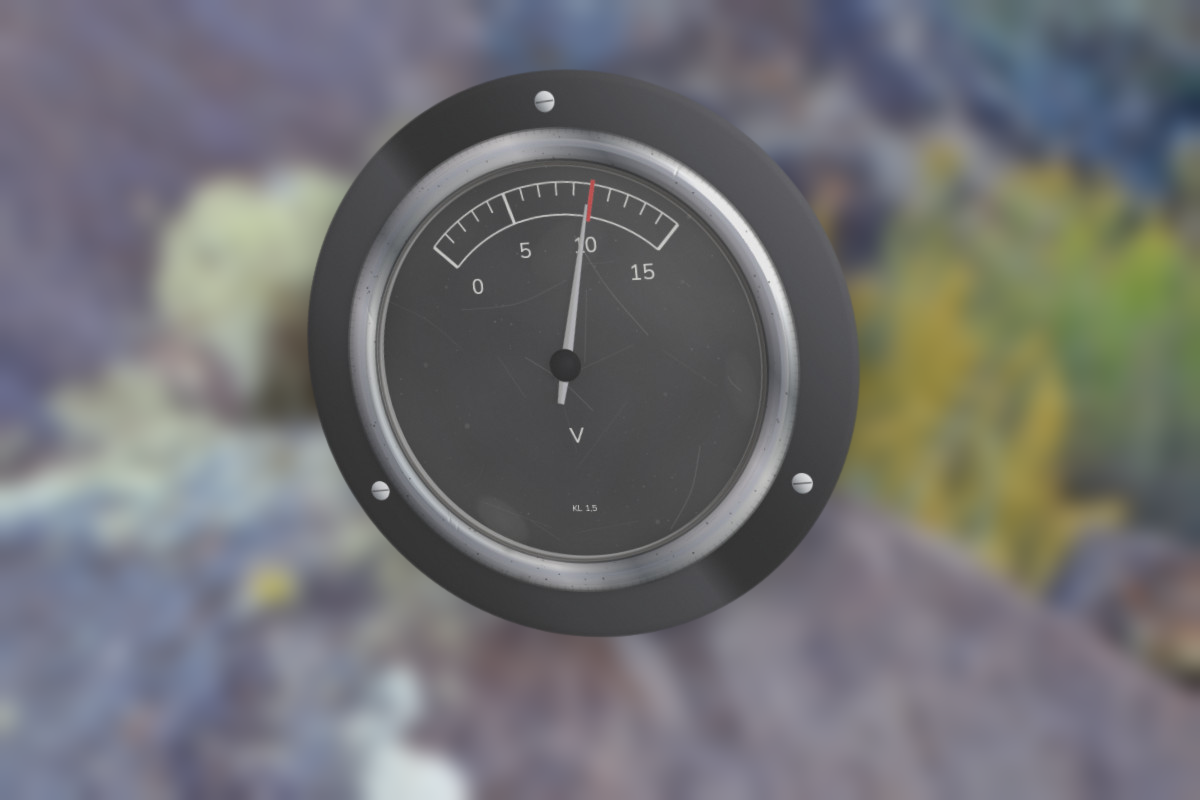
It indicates 10 V
